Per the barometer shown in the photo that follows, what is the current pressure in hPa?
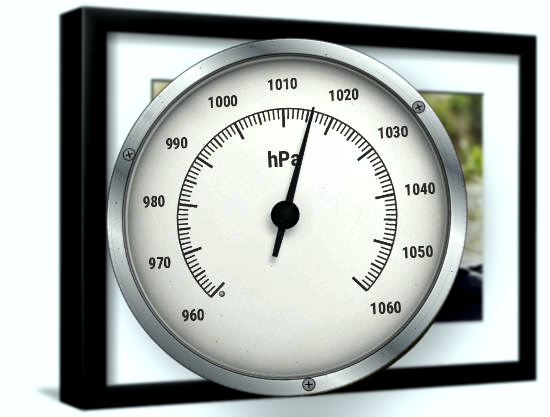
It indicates 1016 hPa
